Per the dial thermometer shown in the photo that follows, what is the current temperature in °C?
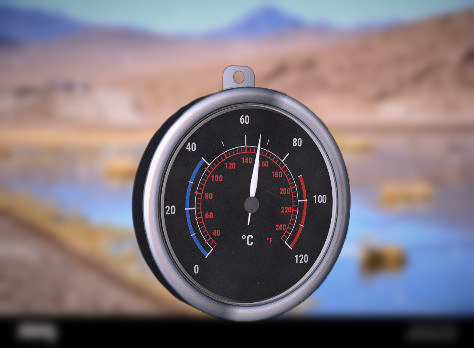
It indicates 65 °C
